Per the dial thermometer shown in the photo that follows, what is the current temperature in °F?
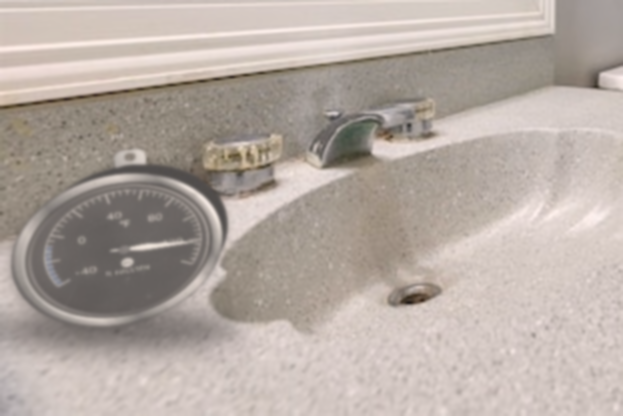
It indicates 120 °F
